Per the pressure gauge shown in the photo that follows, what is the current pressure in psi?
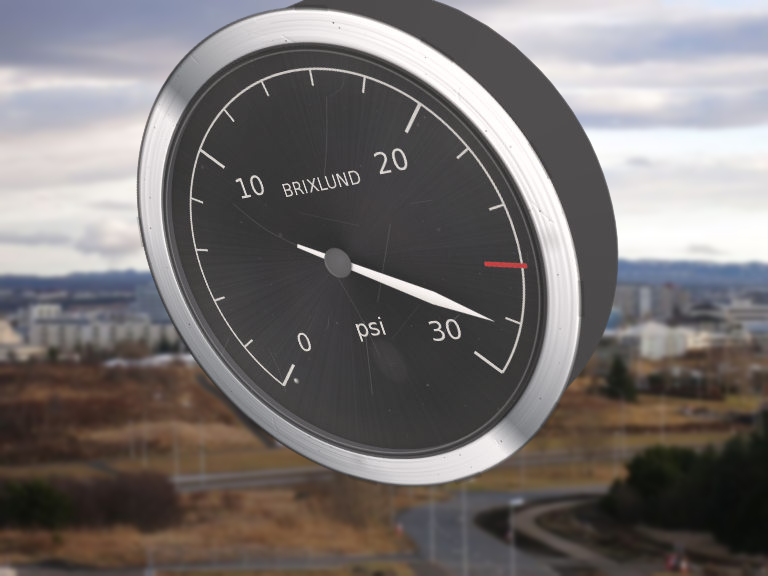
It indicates 28 psi
